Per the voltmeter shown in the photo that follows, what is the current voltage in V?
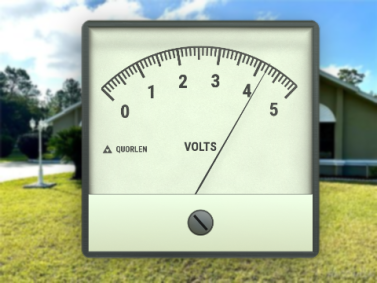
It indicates 4.2 V
